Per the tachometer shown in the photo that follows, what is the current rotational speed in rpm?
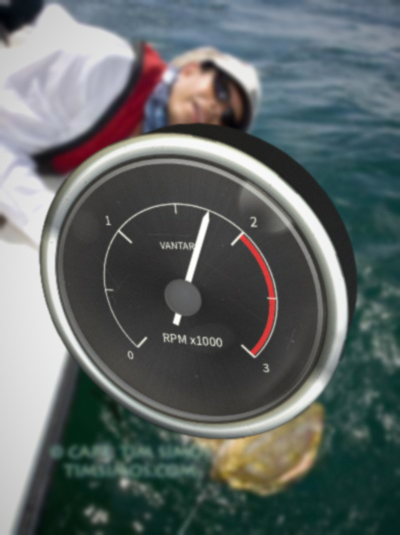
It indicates 1750 rpm
